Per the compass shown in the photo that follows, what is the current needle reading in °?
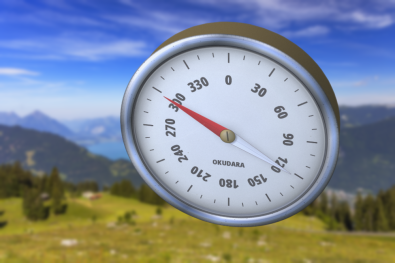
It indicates 300 °
